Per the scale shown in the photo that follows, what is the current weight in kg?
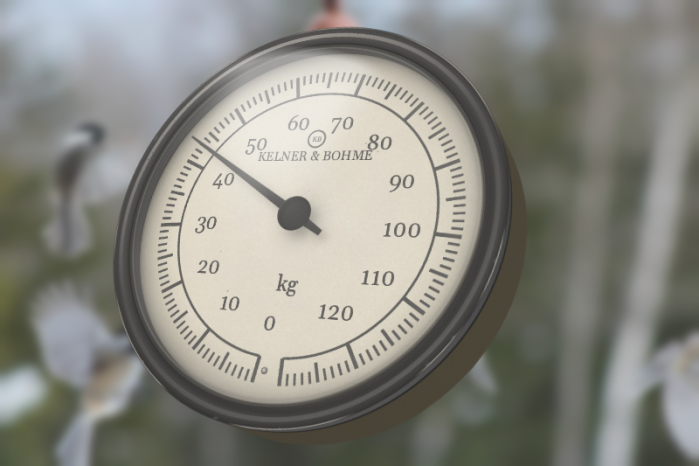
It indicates 43 kg
